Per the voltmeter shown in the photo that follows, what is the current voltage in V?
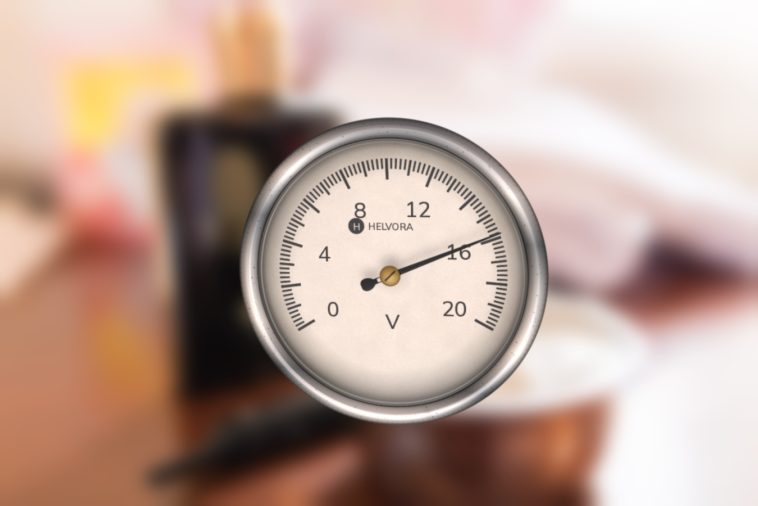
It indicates 15.8 V
